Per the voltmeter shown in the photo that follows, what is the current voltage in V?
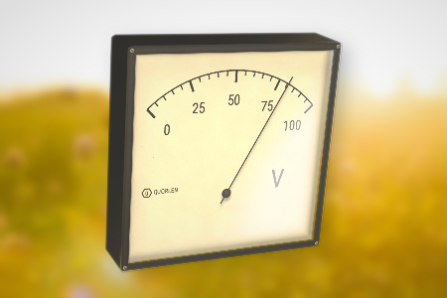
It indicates 80 V
